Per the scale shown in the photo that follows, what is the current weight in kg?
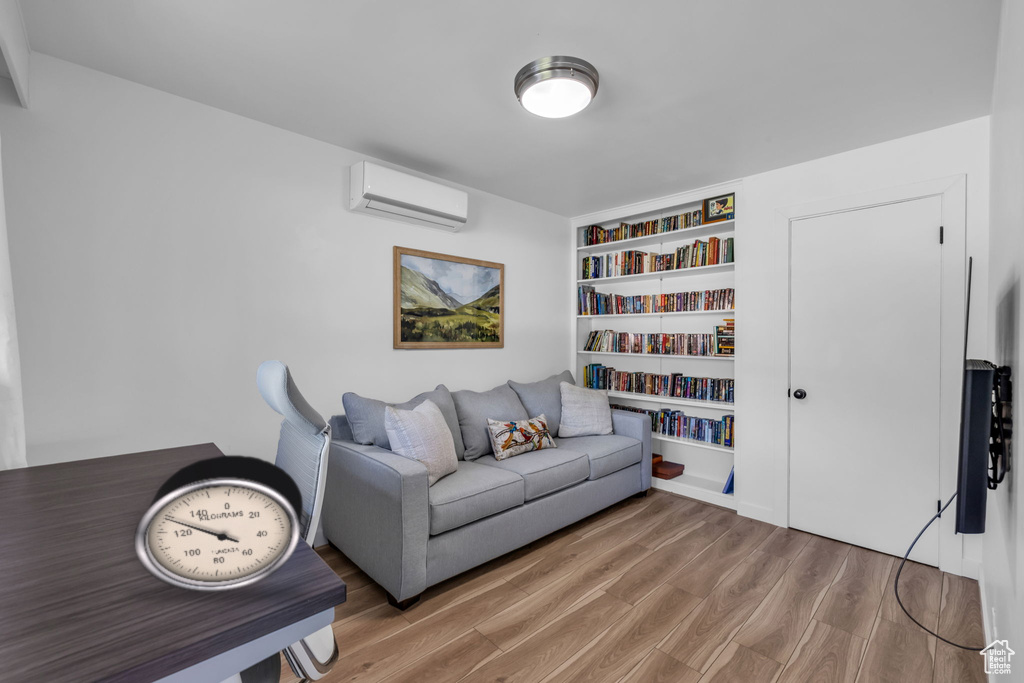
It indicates 130 kg
